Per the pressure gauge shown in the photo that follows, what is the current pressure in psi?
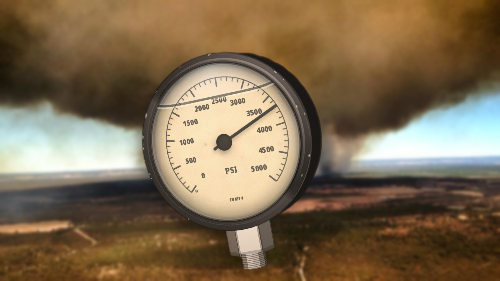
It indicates 3700 psi
